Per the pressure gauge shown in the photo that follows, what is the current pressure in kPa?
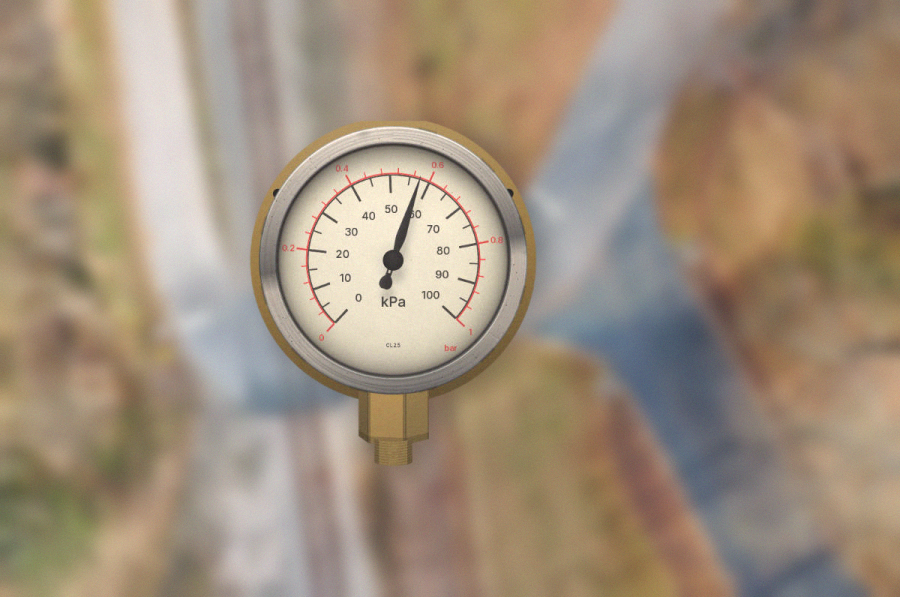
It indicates 57.5 kPa
